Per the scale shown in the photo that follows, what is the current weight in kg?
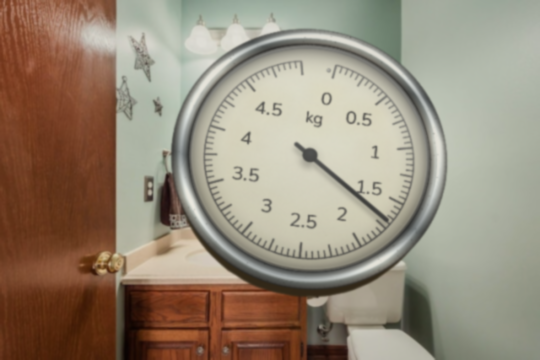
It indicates 1.7 kg
